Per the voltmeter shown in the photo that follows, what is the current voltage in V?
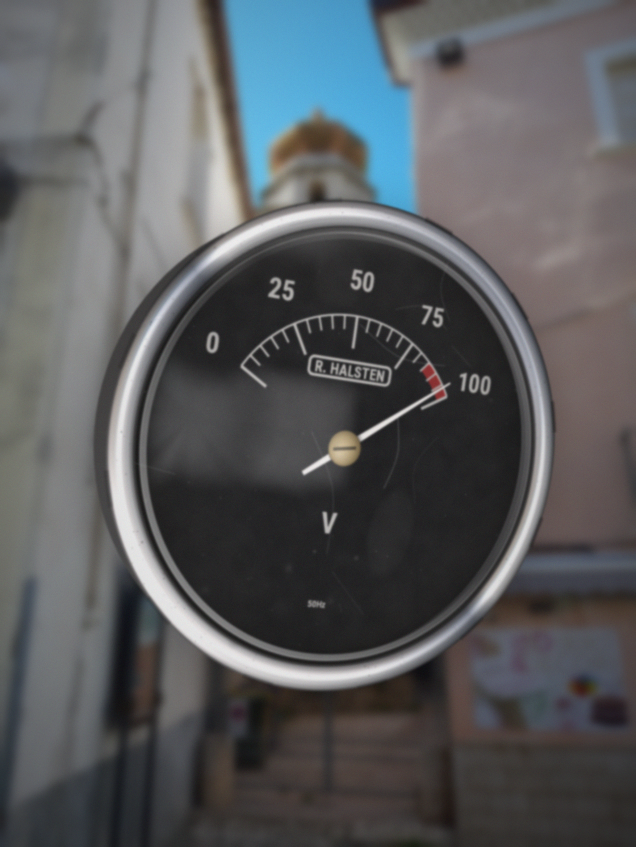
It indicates 95 V
